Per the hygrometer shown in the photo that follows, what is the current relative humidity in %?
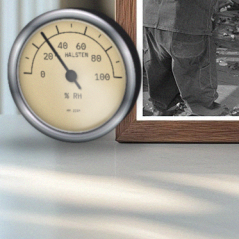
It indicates 30 %
